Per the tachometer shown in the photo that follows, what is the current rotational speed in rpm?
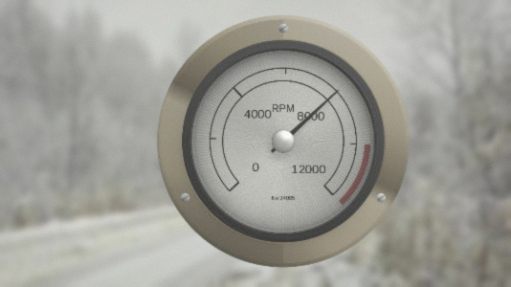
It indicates 8000 rpm
